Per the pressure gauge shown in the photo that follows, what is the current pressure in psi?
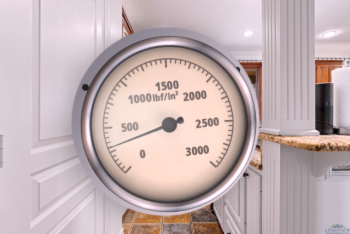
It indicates 300 psi
